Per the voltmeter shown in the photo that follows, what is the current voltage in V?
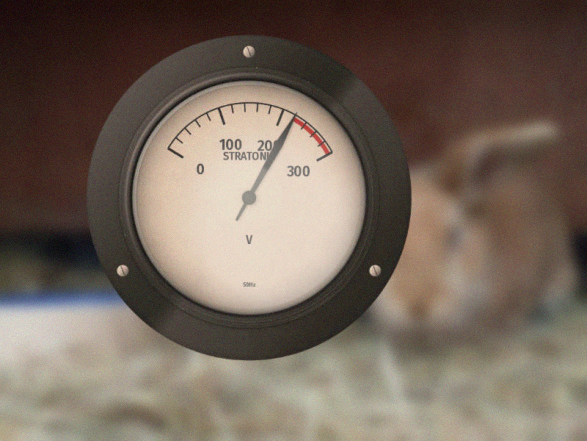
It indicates 220 V
